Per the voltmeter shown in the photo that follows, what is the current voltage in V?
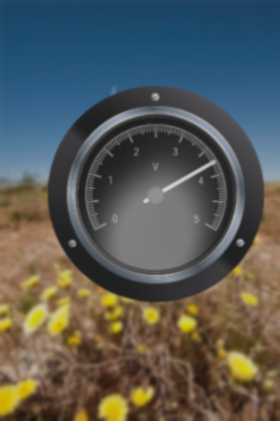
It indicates 3.75 V
